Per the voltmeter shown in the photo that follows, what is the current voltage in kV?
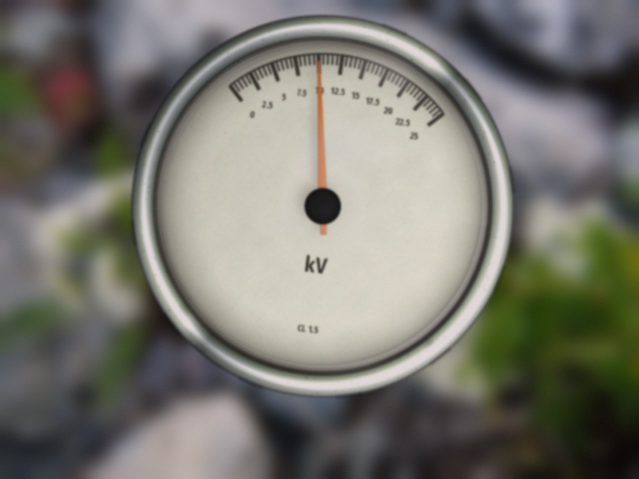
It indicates 10 kV
